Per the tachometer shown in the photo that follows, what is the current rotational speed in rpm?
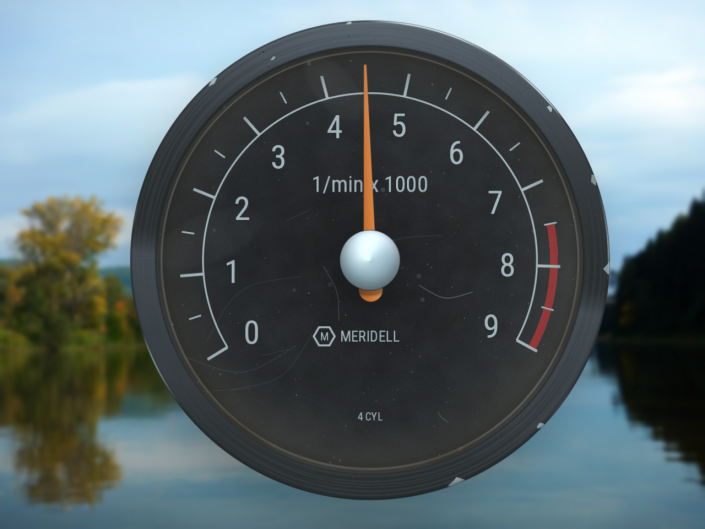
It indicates 4500 rpm
